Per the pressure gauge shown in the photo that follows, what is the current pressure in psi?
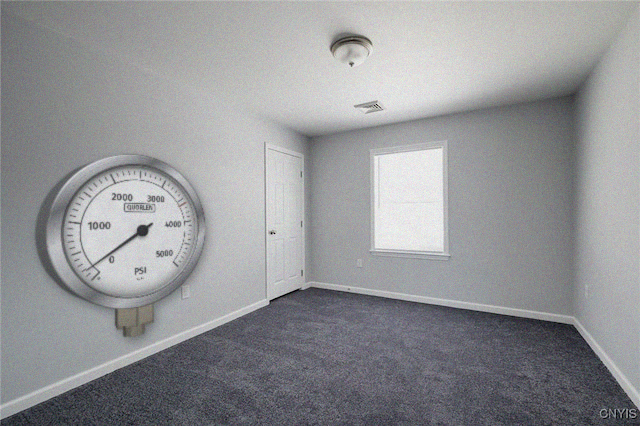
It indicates 200 psi
